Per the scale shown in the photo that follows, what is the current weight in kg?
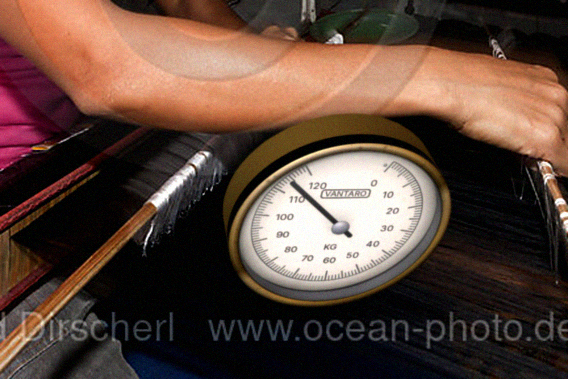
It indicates 115 kg
